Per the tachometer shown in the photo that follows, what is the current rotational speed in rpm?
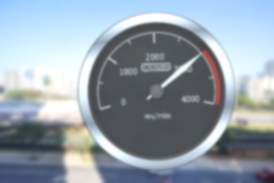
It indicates 3000 rpm
